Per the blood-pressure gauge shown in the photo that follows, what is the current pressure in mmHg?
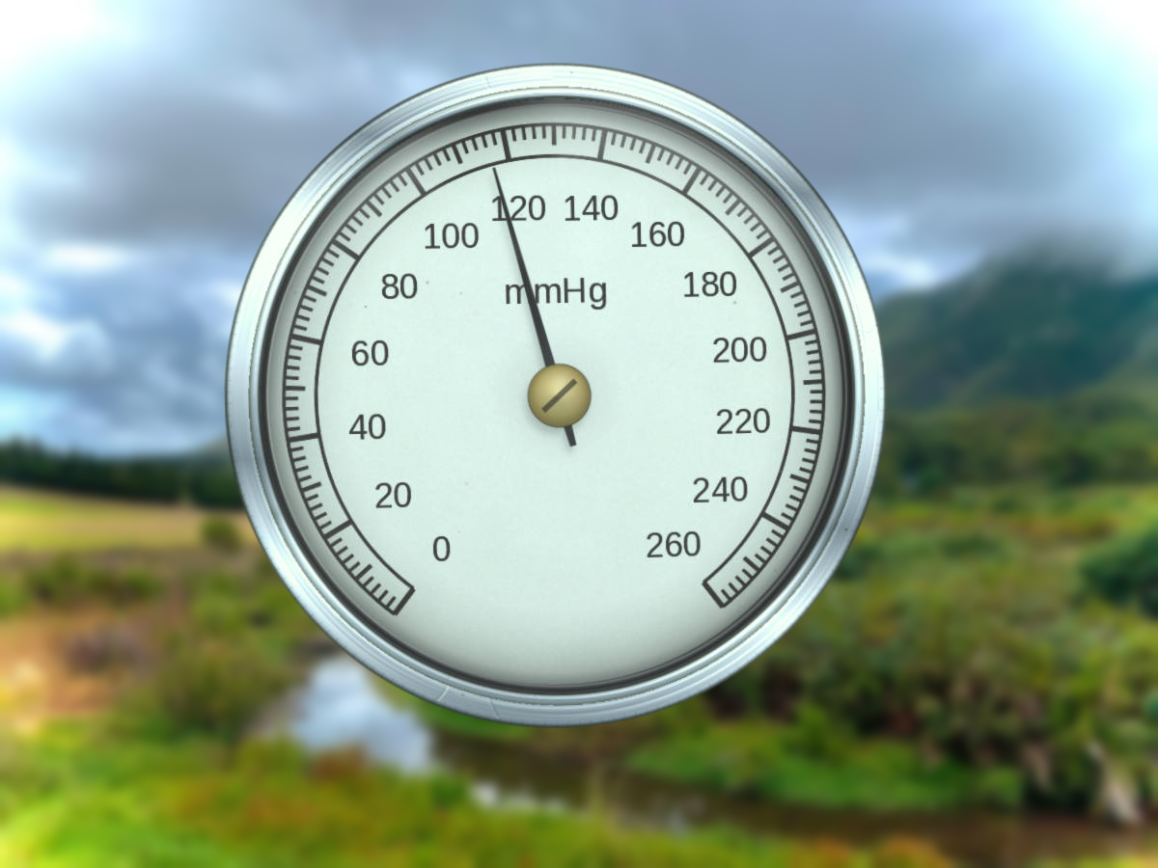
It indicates 116 mmHg
